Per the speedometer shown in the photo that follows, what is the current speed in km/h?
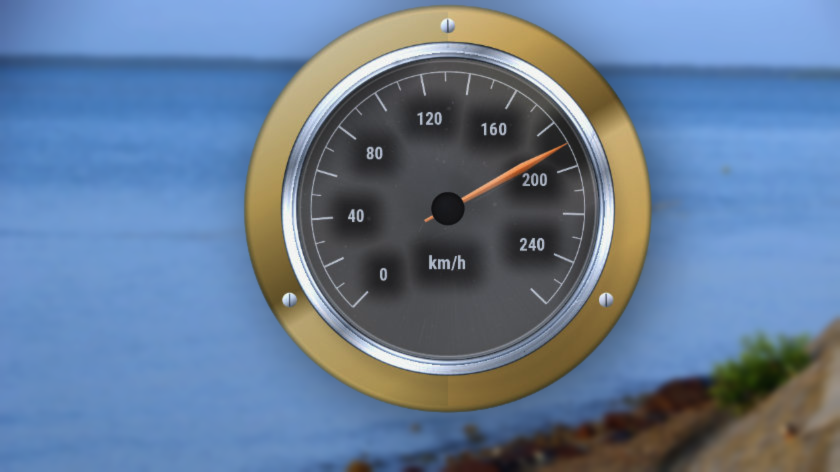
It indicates 190 km/h
